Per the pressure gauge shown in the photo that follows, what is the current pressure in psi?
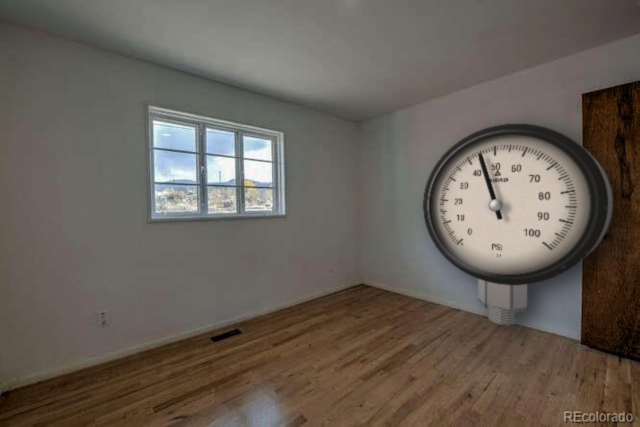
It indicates 45 psi
